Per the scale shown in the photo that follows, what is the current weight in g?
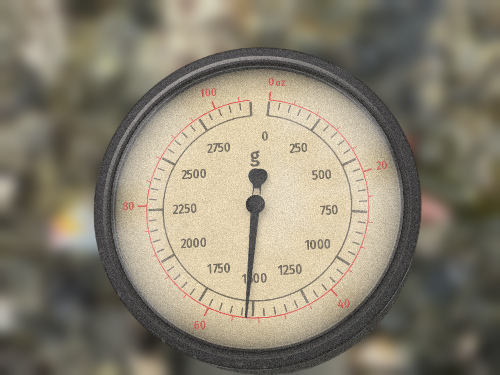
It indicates 1525 g
